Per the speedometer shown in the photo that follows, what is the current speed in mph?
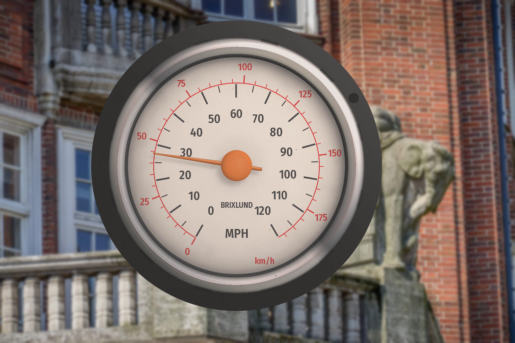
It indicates 27.5 mph
